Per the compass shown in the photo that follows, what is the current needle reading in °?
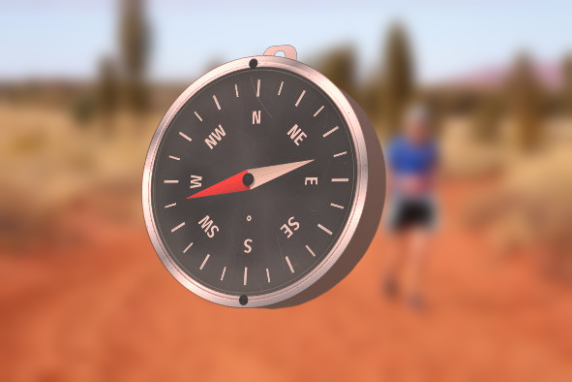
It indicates 255 °
